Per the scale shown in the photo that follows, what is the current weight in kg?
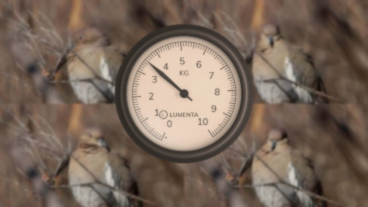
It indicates 3.5 kg
